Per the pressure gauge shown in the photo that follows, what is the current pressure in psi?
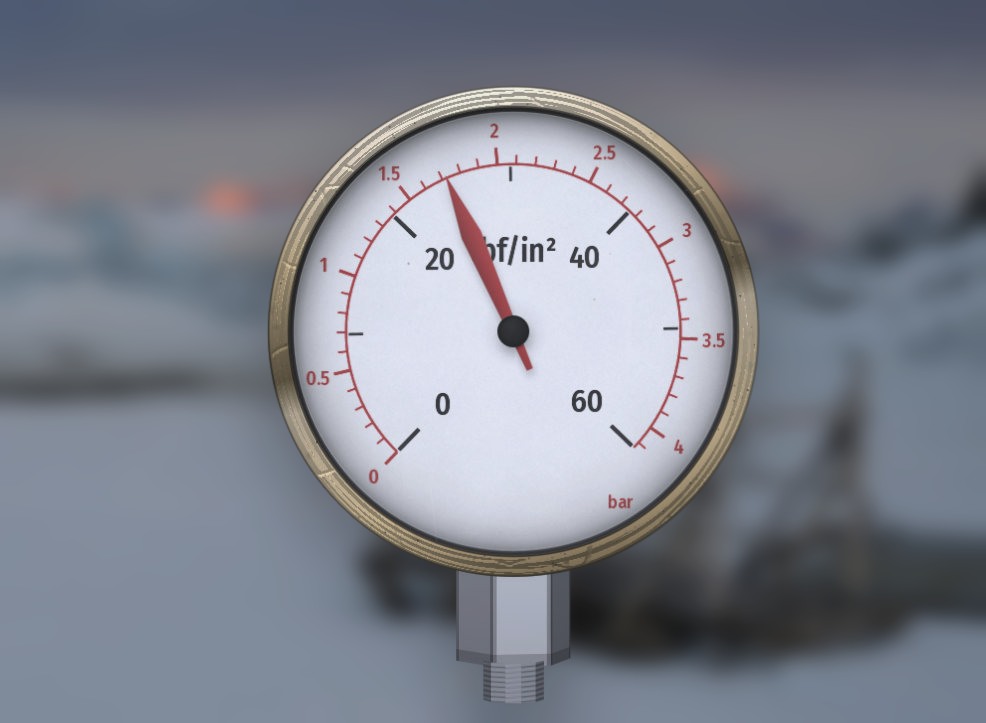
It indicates 25 psi
